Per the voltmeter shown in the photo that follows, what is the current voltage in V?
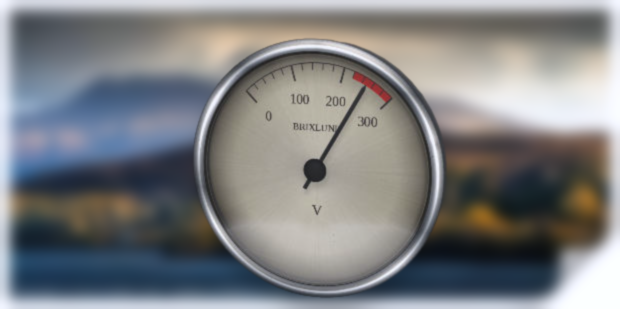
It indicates 250 V
